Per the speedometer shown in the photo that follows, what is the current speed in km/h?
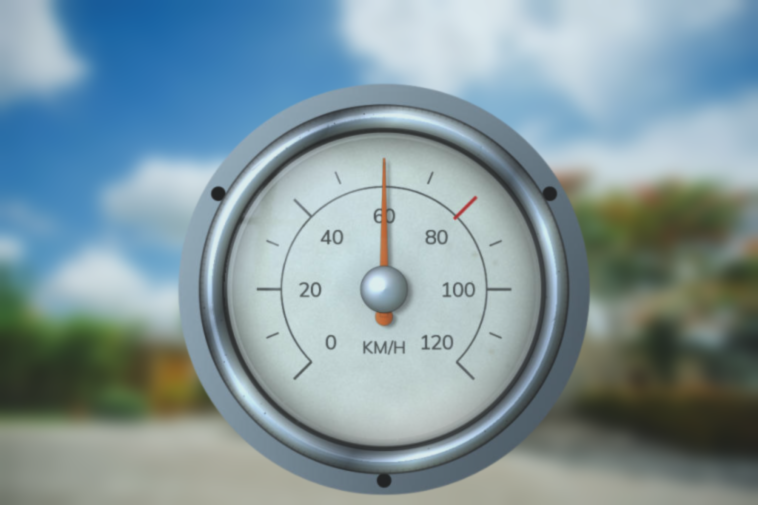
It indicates 60 km/h
